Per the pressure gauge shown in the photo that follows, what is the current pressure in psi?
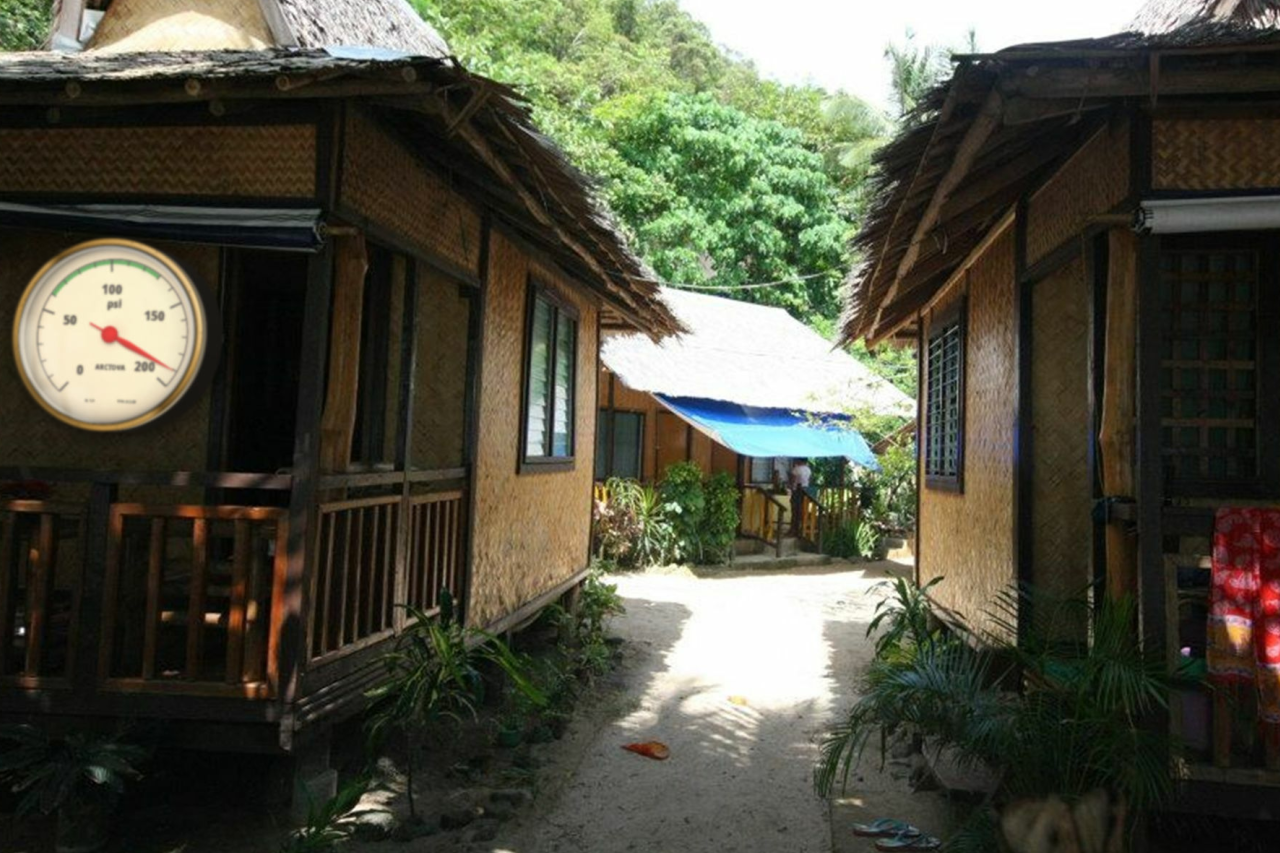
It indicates 190 psi
